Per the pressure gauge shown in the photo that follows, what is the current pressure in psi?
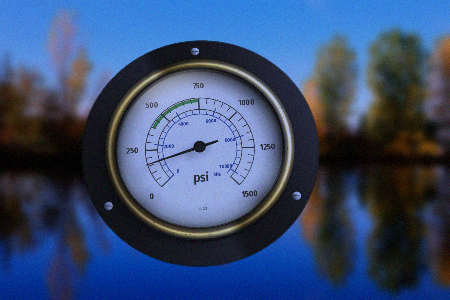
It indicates 150 psi
